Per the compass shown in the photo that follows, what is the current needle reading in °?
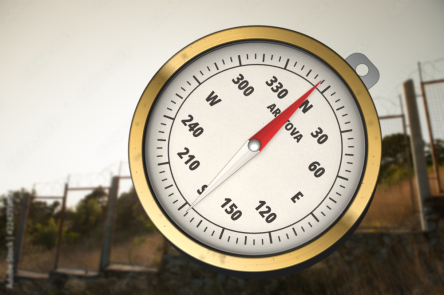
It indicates 355 °
